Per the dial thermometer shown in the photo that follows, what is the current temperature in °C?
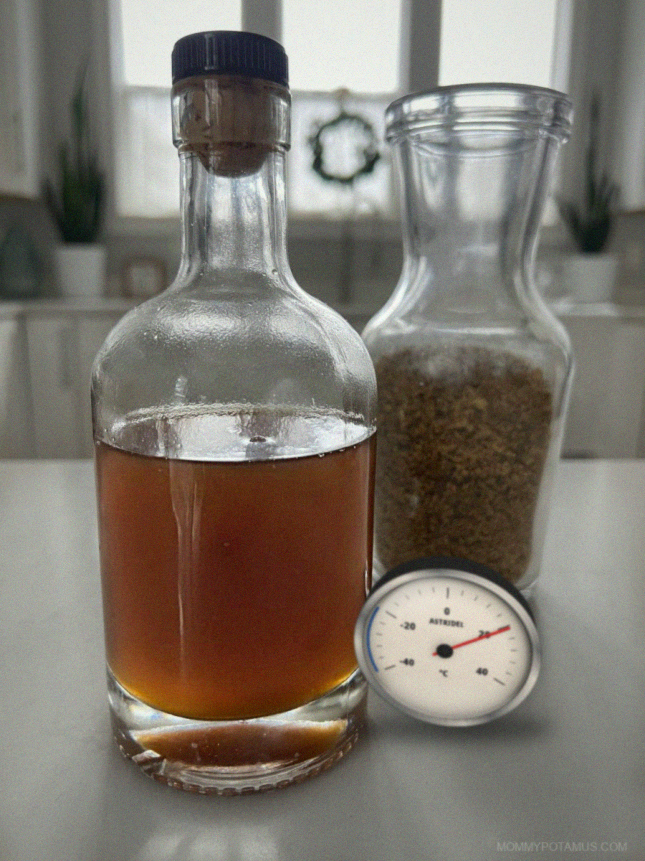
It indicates 20 °C
